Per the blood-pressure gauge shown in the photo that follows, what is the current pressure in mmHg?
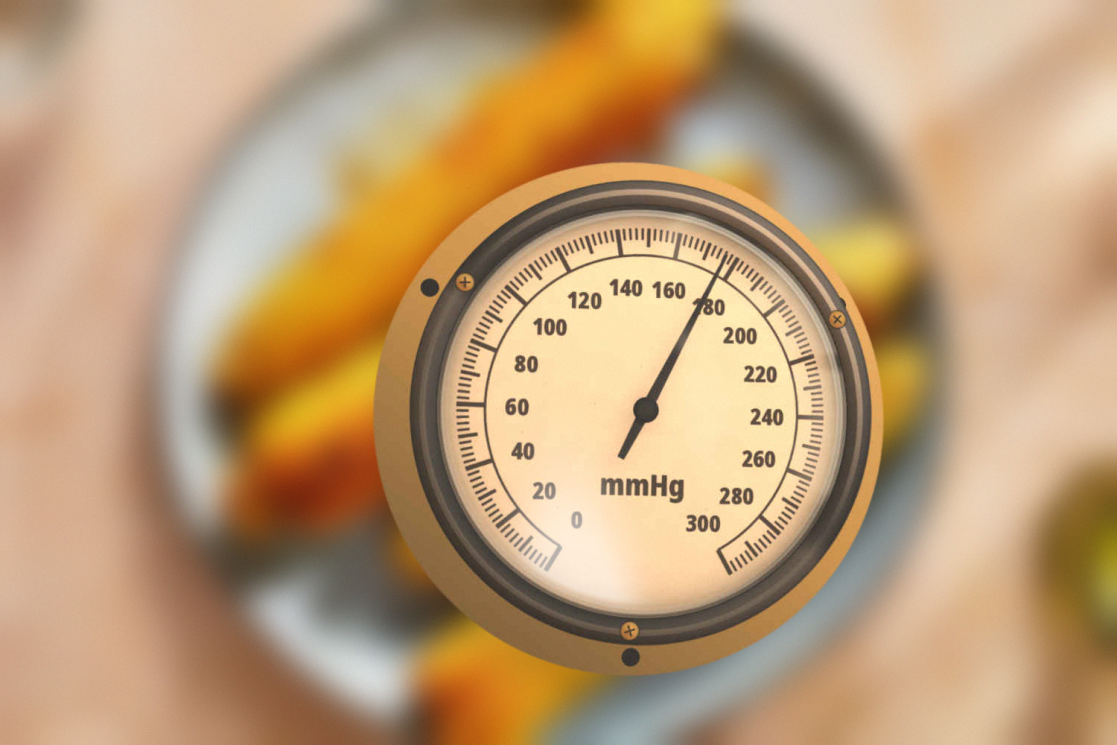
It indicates 176 mmHg
